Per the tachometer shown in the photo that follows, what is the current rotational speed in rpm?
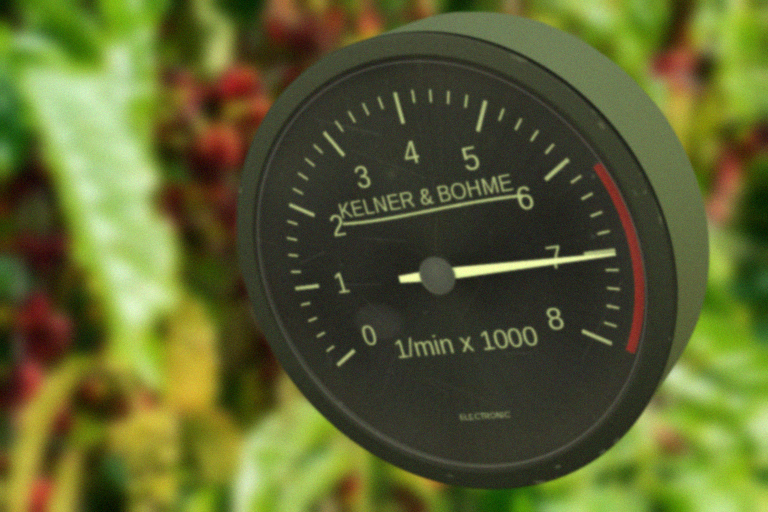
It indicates 7000 rpm
